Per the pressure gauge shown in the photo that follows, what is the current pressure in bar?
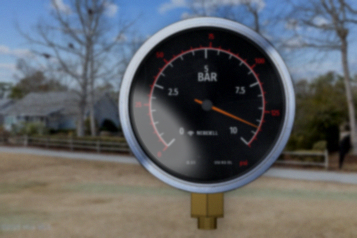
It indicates 9.25 bar
